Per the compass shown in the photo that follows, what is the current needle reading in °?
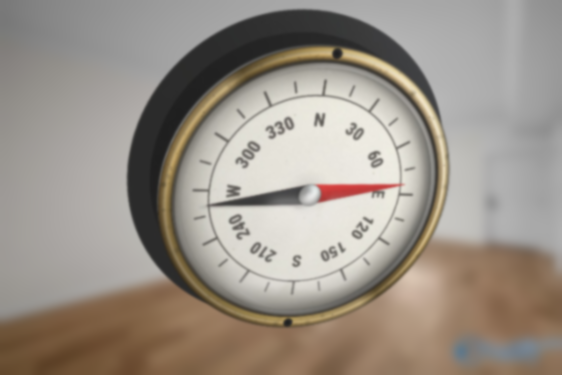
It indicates 82.5 °
